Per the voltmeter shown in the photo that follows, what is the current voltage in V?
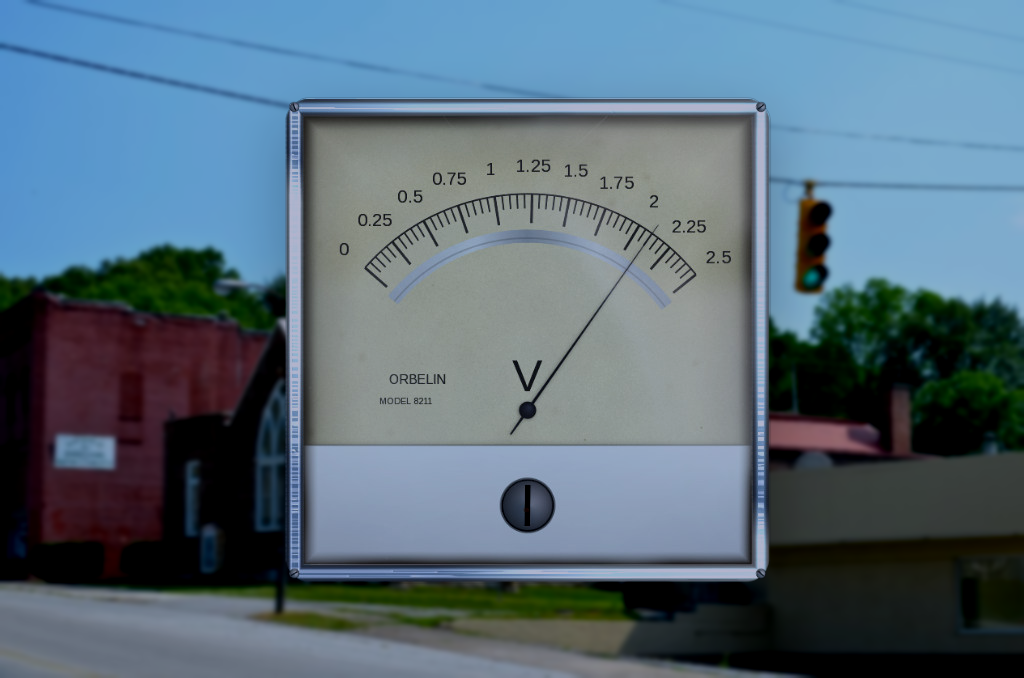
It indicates 2.1 V
